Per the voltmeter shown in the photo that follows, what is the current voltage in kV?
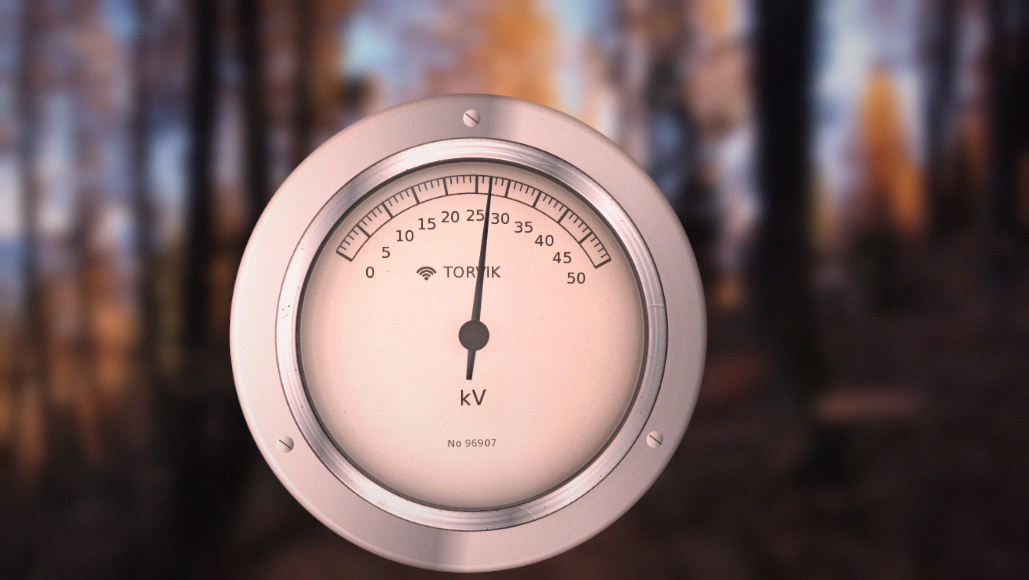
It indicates 27 kV
